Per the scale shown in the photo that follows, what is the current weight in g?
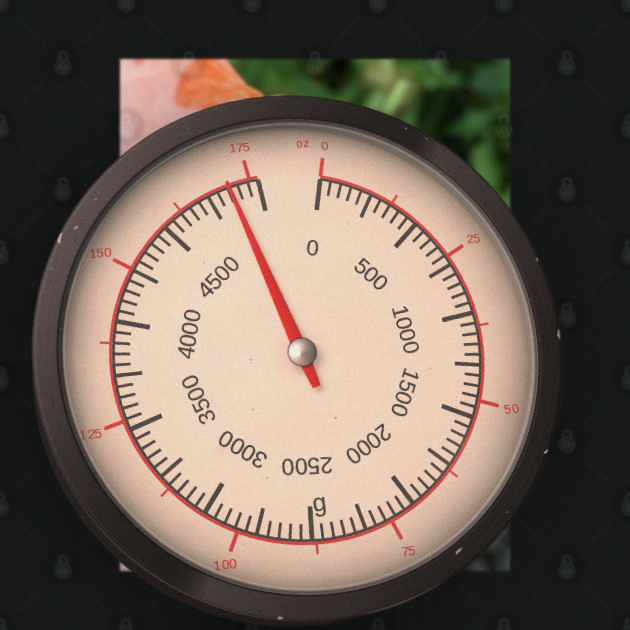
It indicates 4850 g
